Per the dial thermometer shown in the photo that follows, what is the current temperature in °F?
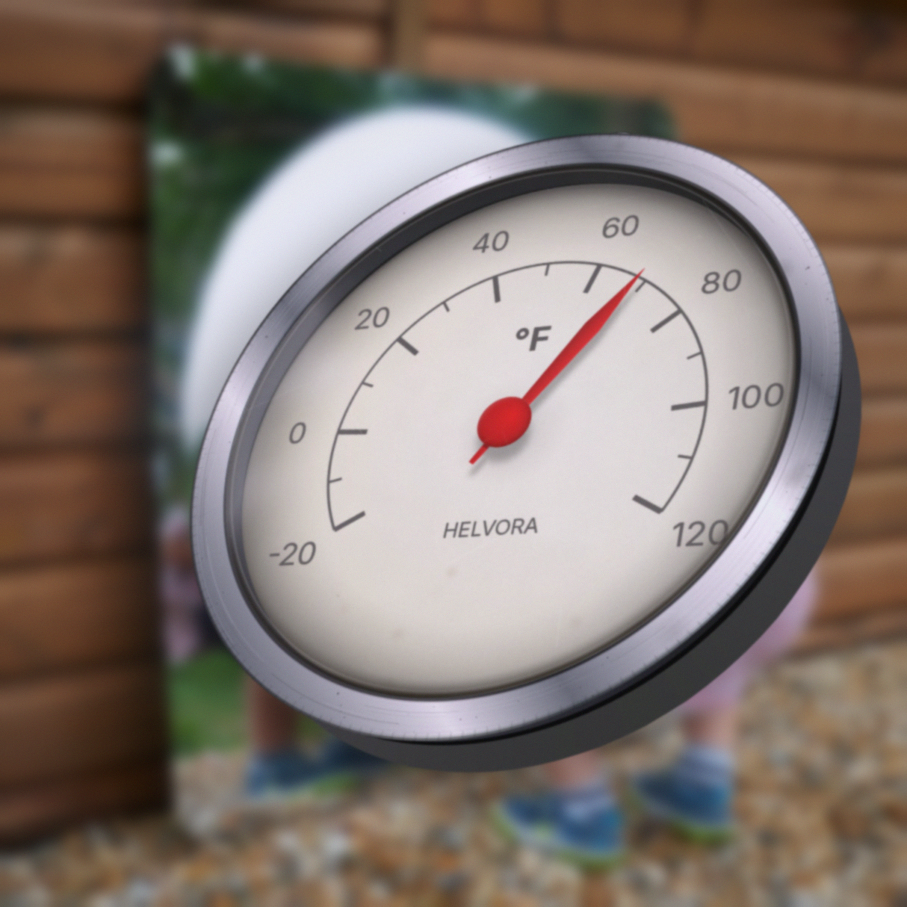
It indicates 70 °F
